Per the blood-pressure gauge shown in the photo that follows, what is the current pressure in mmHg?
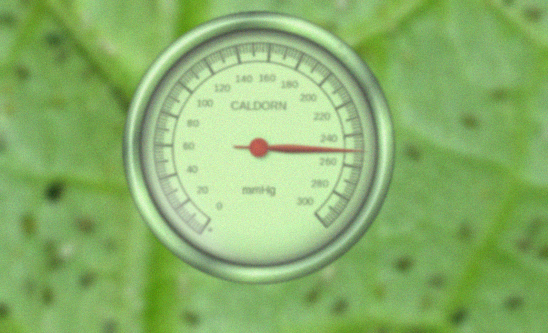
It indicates 250 mmHg
